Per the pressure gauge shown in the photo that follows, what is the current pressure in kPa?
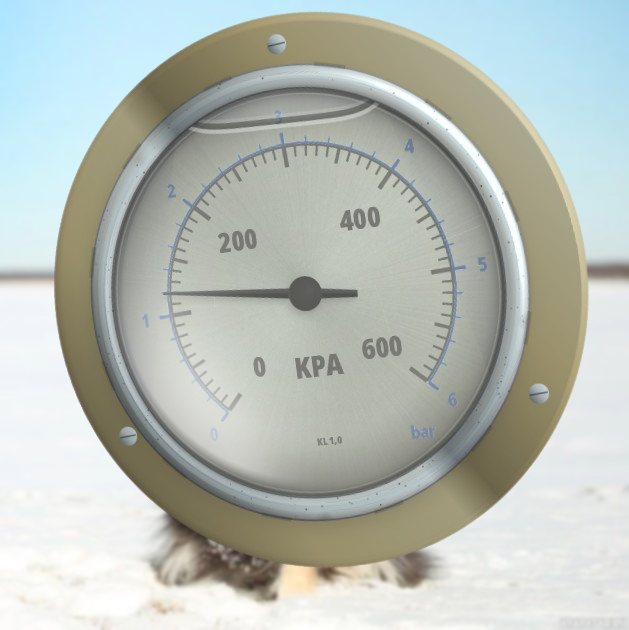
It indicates 120 kPa
